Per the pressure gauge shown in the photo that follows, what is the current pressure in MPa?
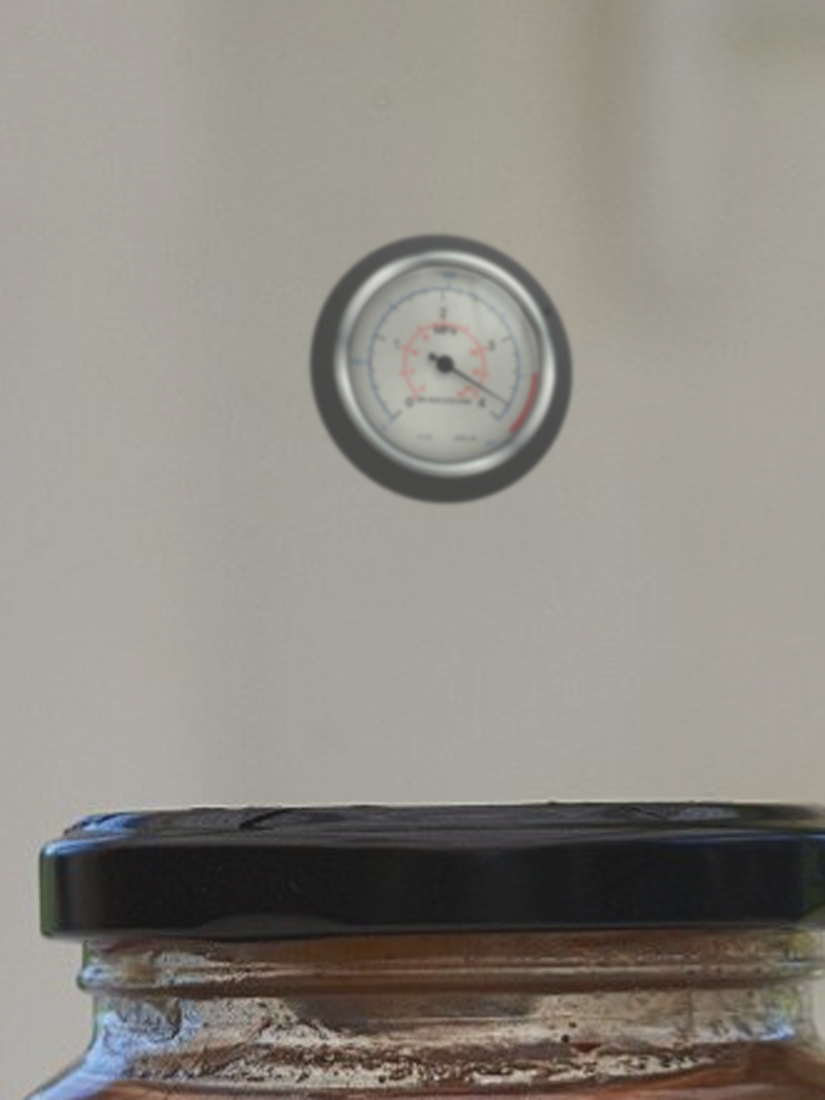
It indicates 3.8 MPa
